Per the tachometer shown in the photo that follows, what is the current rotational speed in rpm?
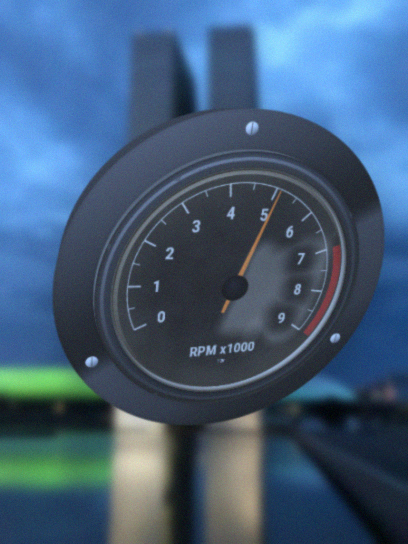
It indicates 5000 rpm
